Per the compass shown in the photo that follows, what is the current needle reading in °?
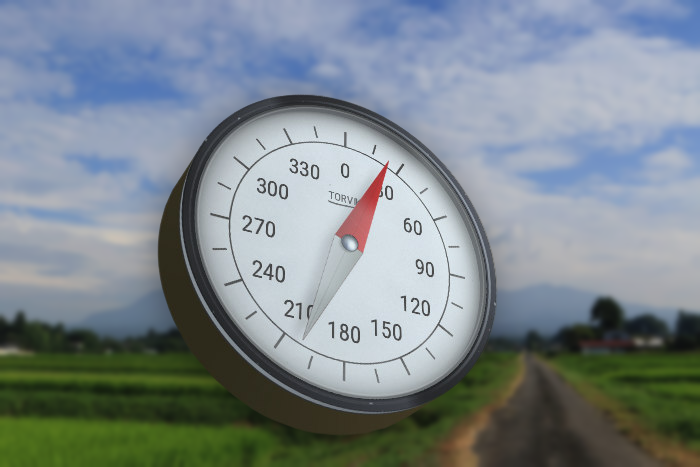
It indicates 22.5 °
